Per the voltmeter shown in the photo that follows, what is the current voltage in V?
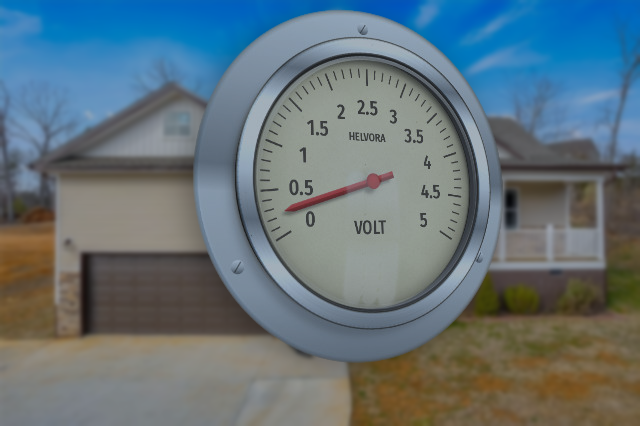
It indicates 0.25 V
